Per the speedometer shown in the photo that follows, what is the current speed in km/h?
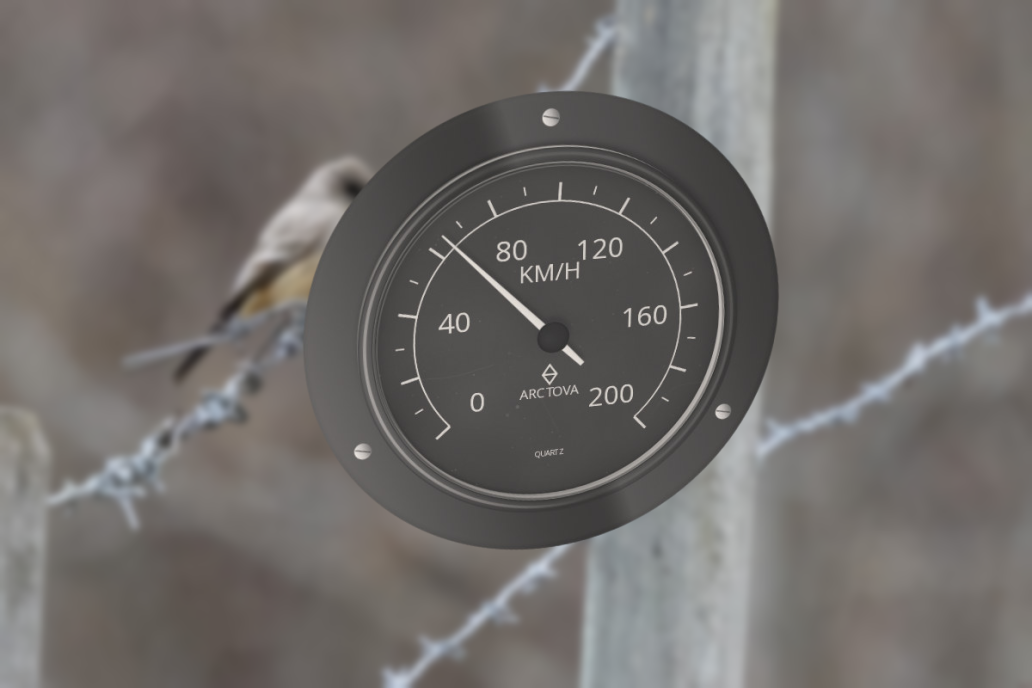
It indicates 65 km/h
